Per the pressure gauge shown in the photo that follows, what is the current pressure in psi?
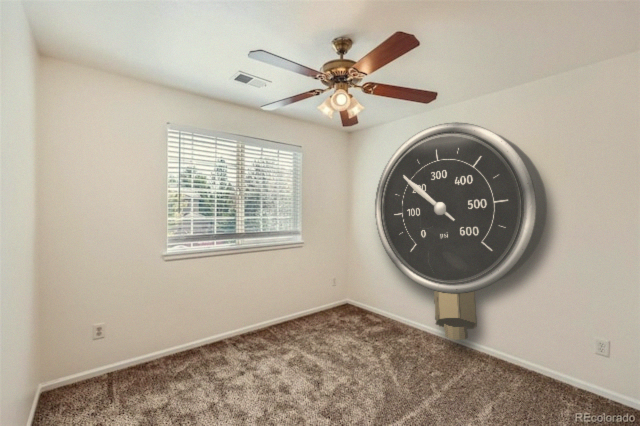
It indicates 200 psi
